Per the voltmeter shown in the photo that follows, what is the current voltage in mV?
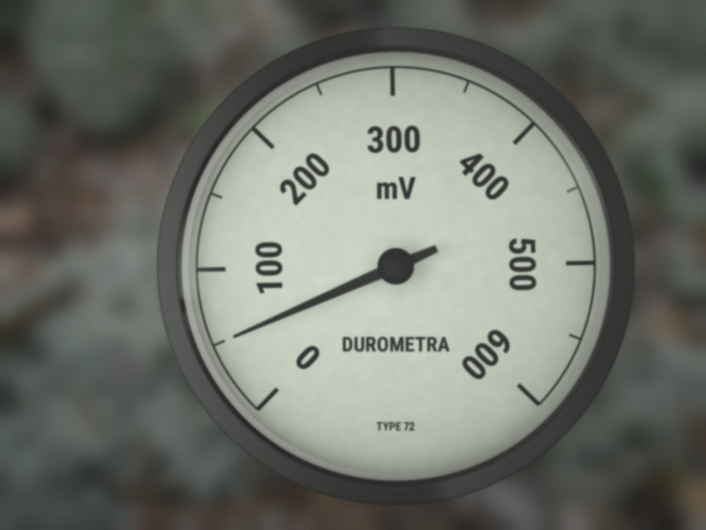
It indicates 50 mV
